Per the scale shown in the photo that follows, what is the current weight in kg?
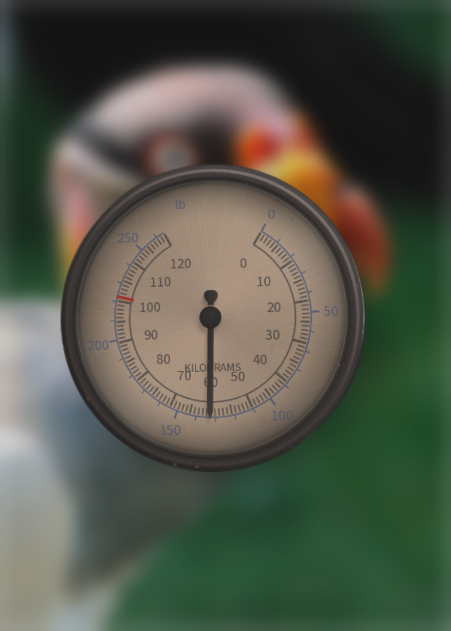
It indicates 60 kg
